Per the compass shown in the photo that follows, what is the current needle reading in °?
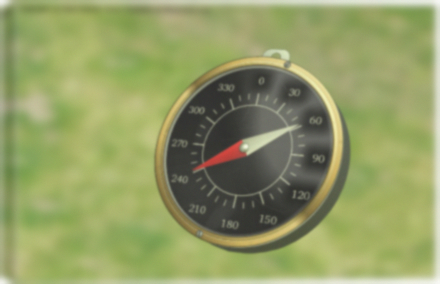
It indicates 240 °
